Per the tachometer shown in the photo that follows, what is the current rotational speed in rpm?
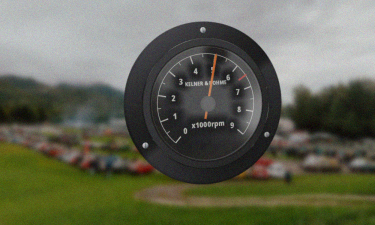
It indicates 5000 rpm
